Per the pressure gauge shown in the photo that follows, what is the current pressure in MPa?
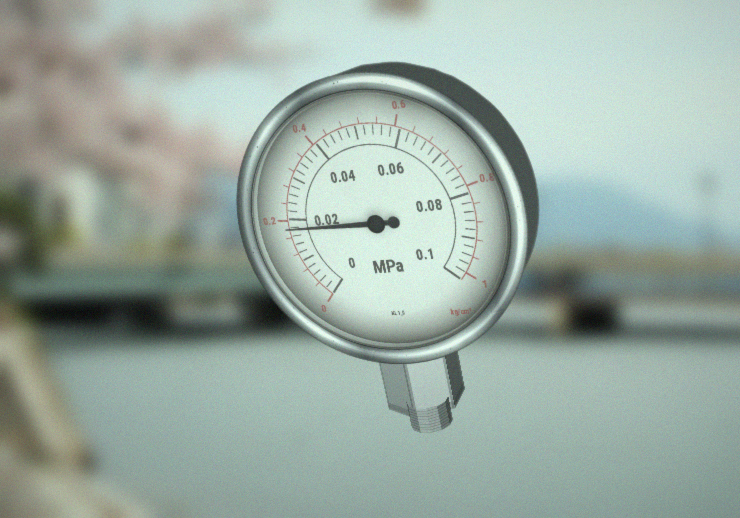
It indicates 0.018 MPa
